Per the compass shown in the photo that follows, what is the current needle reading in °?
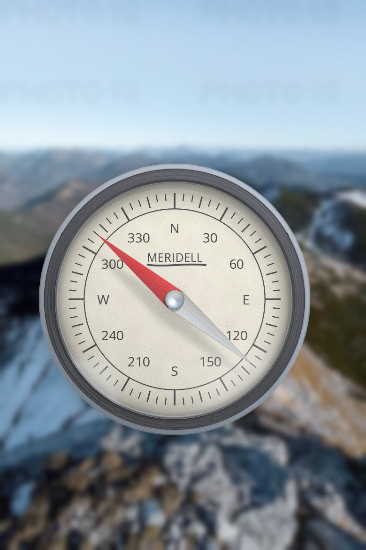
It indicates 310 °
